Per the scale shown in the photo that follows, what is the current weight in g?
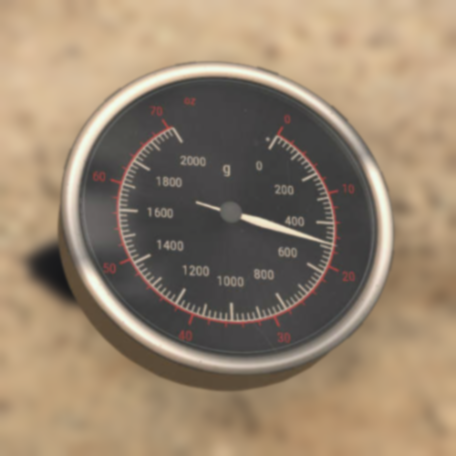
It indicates 500 g
